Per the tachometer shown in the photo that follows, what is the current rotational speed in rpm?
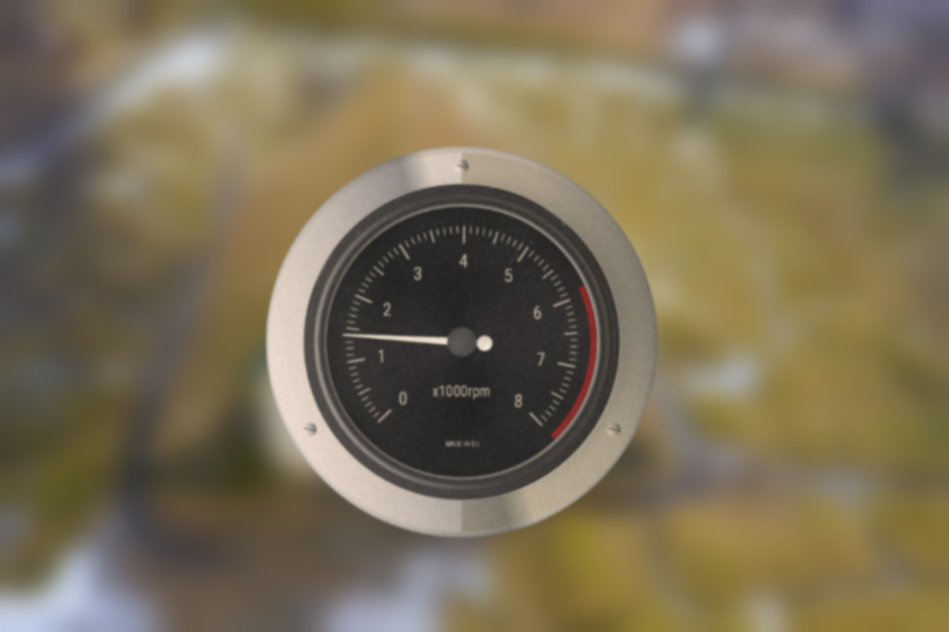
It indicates 1400 rpm
